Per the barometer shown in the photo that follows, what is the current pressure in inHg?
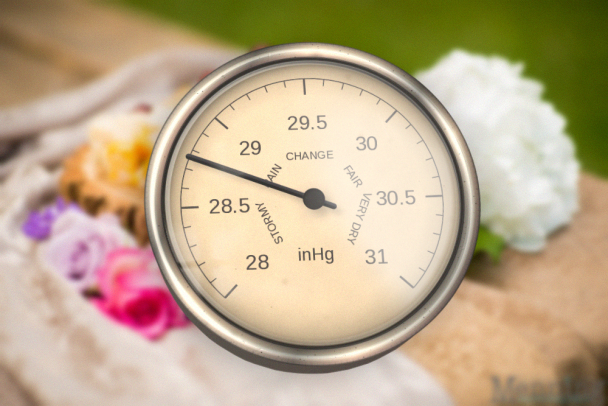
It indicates 28.75 inHg
